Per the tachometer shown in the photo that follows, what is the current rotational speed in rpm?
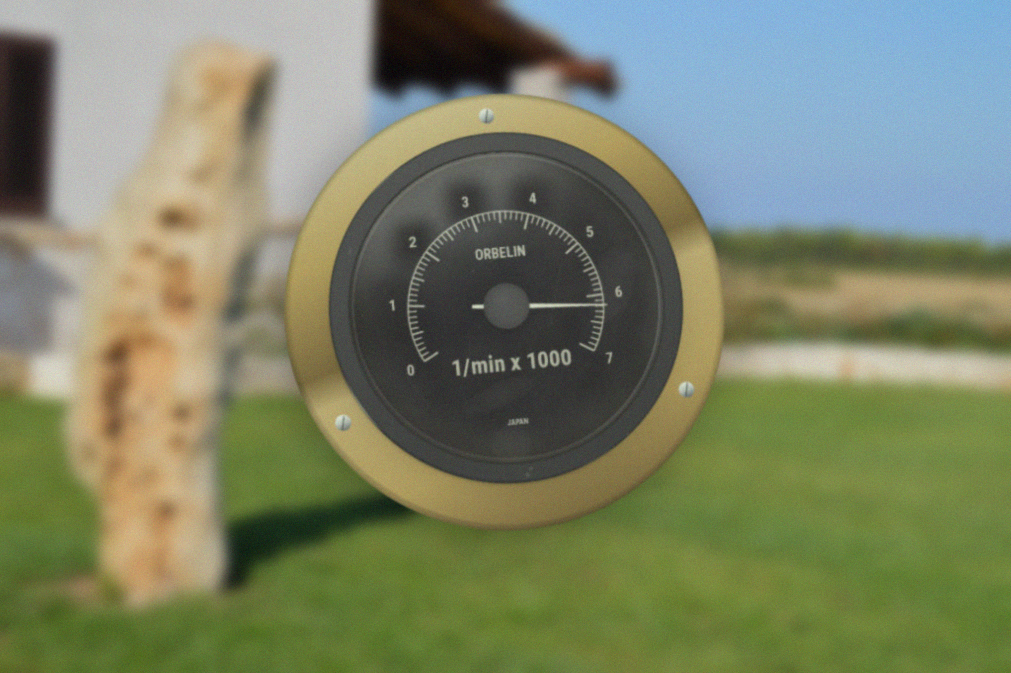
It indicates 6200 rpm
